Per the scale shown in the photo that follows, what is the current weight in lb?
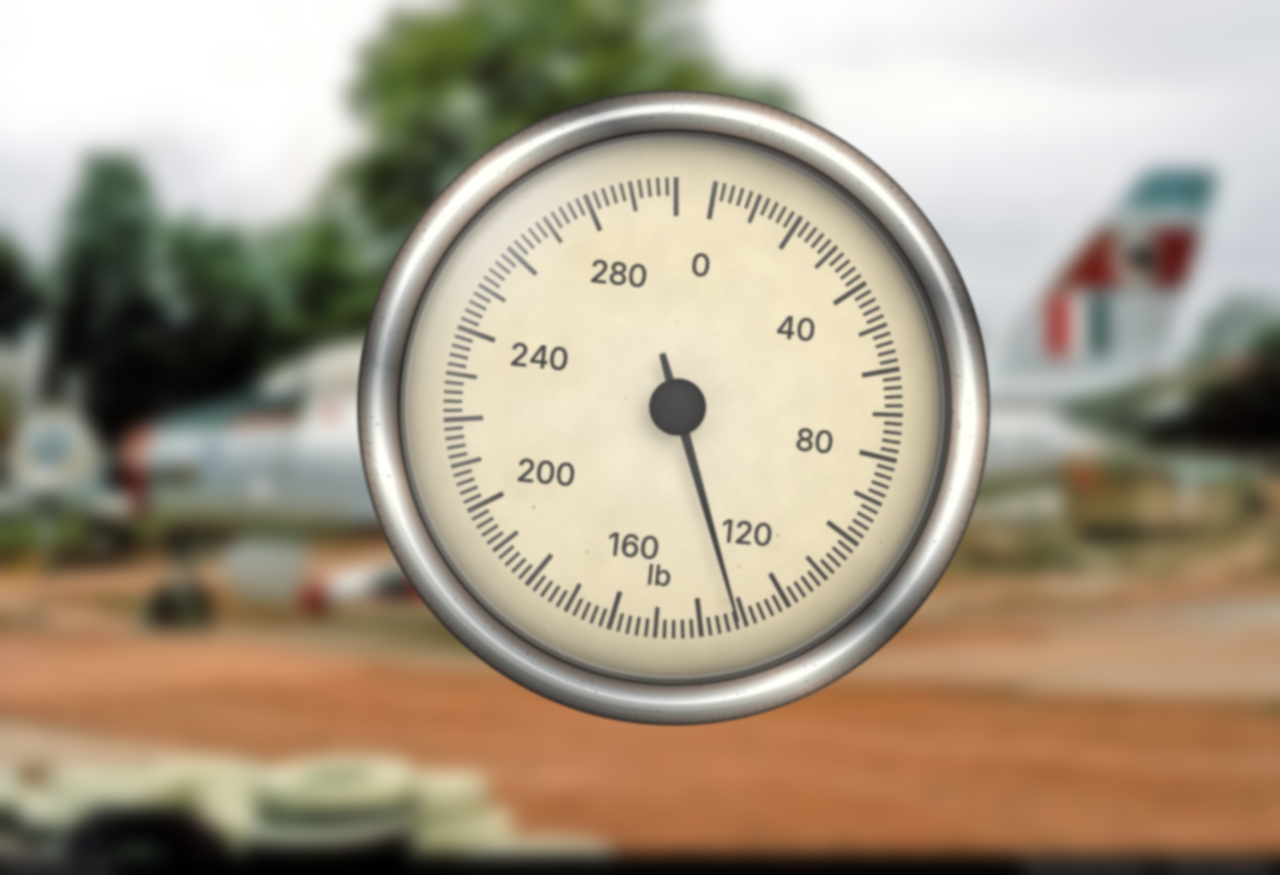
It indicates 132 lb
